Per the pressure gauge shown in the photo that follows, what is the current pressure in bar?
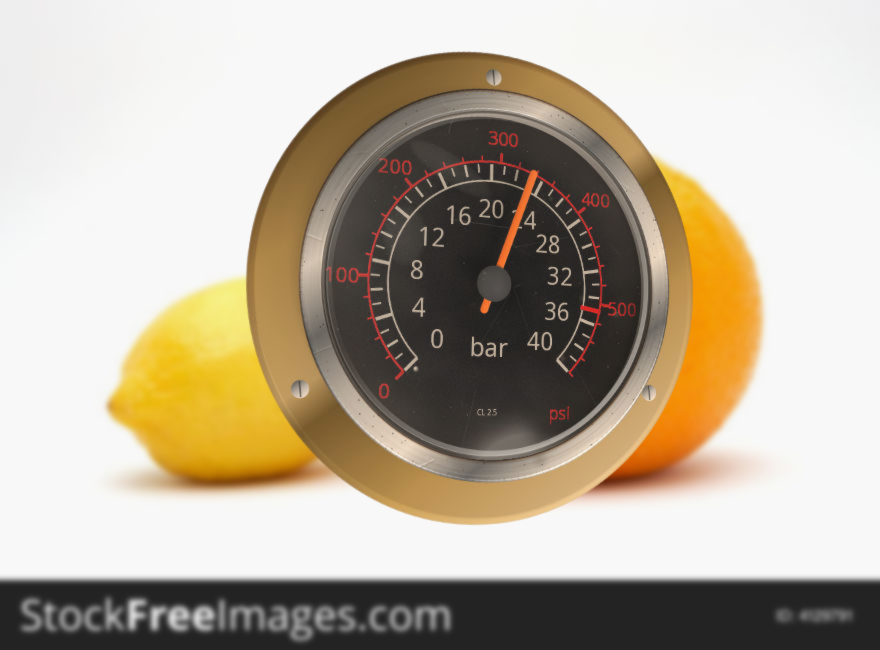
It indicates 23 bar
